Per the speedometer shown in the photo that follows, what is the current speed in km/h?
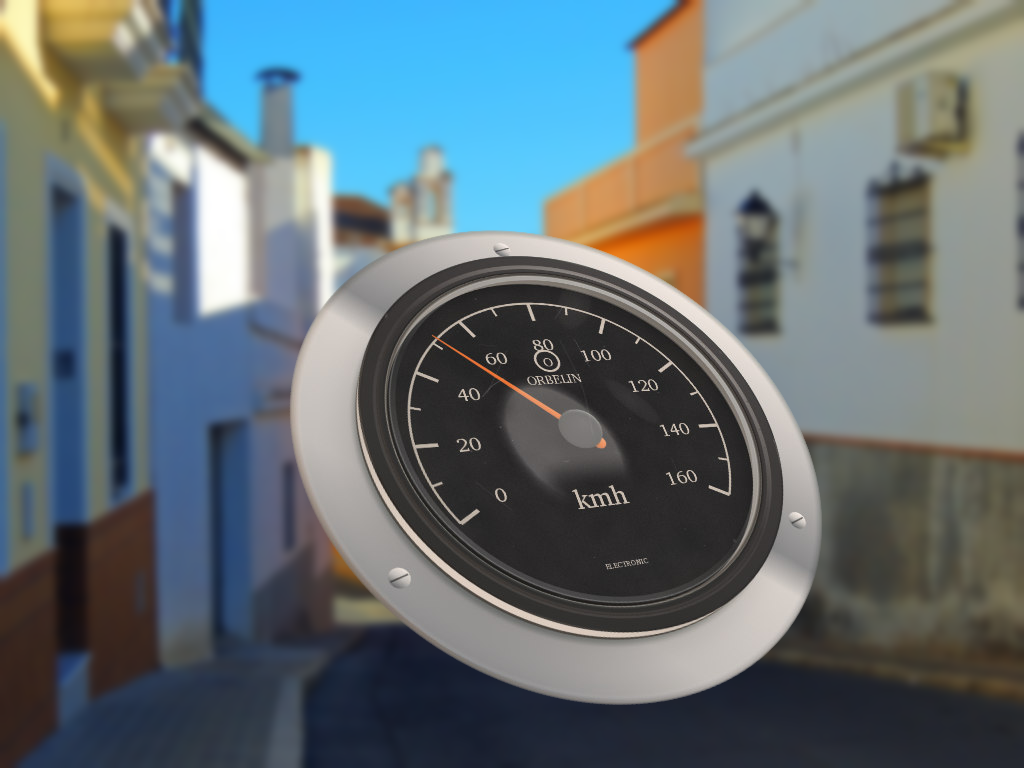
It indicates 50 km/h
